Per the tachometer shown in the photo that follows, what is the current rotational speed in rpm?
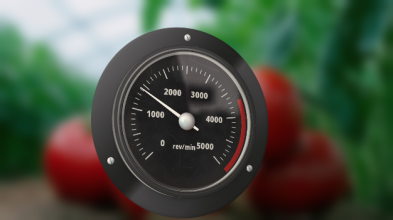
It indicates 1400 rpm
